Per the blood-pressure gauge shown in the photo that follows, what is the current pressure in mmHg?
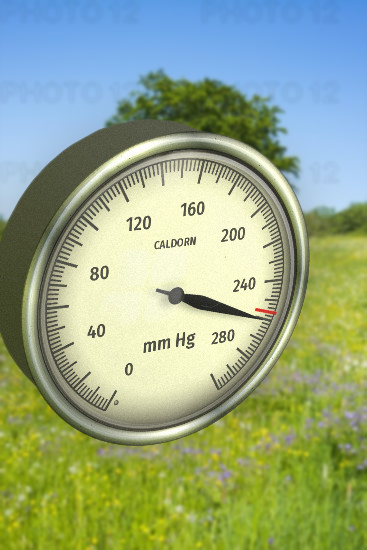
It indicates 260 mmHg
